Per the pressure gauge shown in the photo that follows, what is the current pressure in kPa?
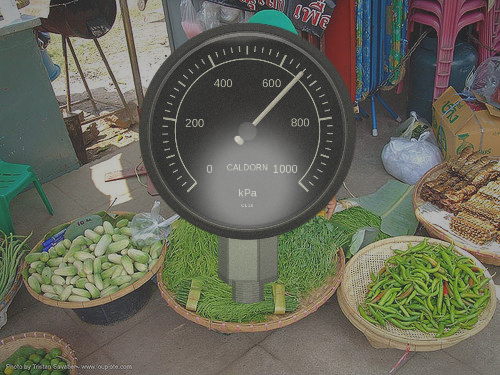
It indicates 660 kPa
